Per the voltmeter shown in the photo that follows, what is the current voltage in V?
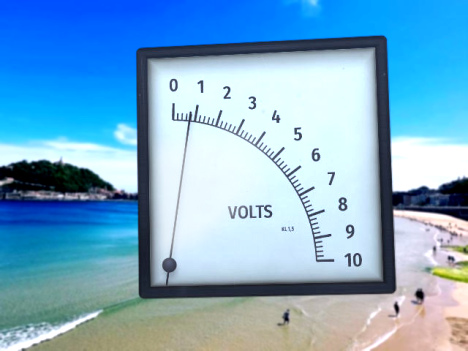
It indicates 0.8 V
